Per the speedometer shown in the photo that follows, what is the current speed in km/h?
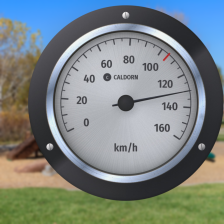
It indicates 130 km/h
